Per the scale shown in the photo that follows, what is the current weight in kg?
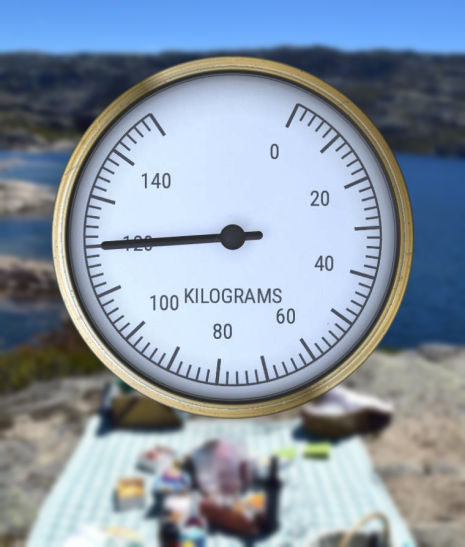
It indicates 120 kg
